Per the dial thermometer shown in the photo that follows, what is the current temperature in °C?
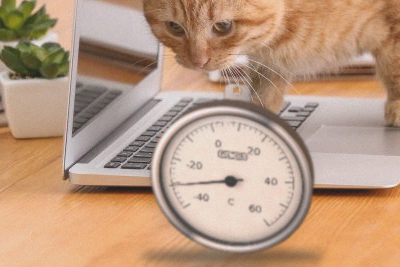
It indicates -30 °C
